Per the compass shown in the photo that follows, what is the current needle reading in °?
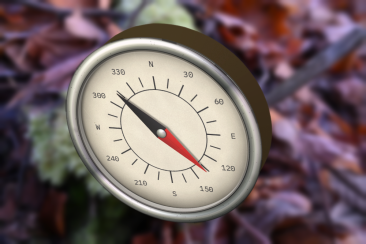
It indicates 135 °
